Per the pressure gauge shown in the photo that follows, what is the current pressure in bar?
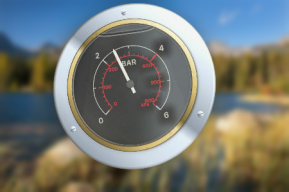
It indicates 2.5 bar
